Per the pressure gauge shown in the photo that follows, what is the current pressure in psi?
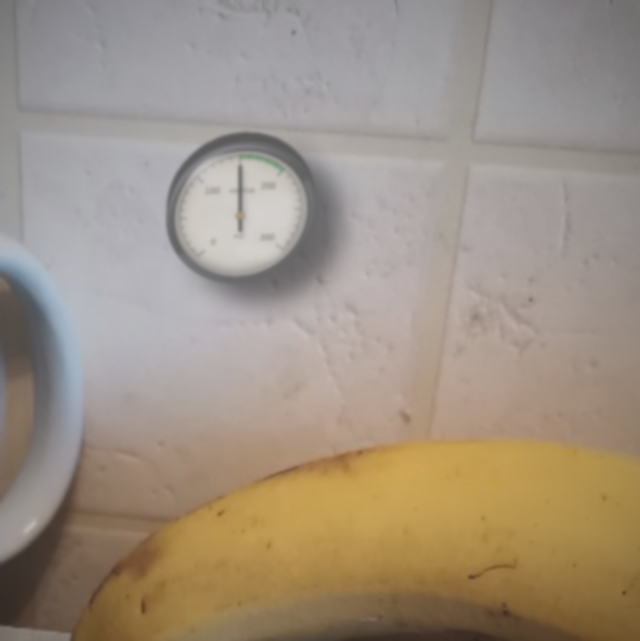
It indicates 150 psi
